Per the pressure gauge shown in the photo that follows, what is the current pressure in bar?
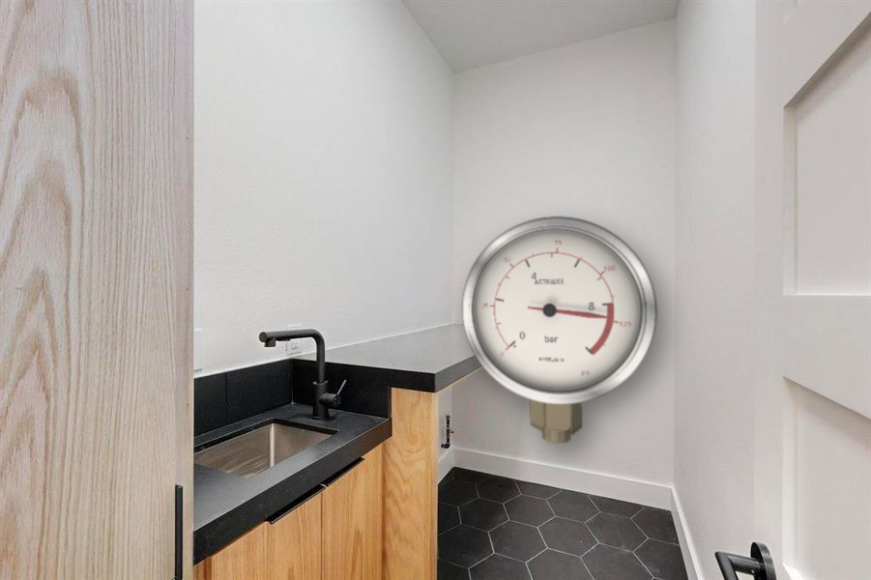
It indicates 8.5 bar
